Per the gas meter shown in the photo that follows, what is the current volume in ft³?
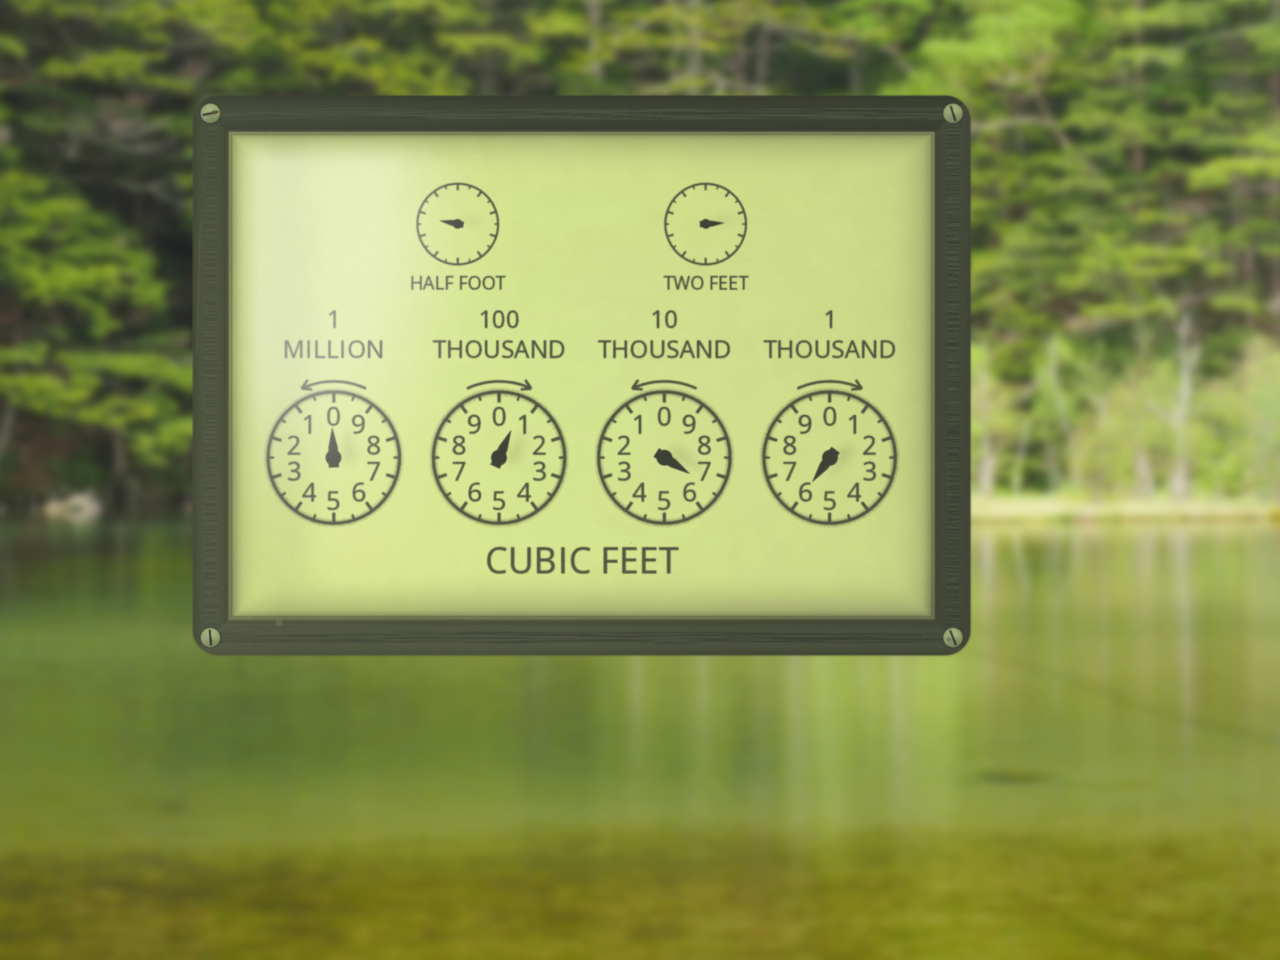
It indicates 6600 ft³
